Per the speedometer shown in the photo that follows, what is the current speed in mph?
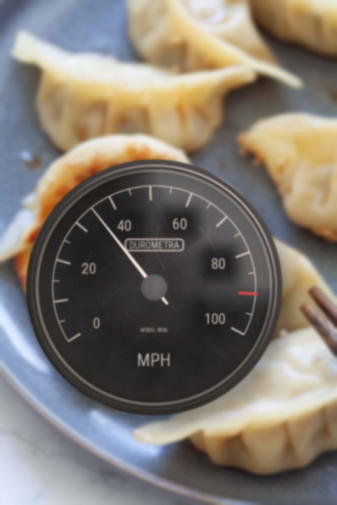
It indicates 35 mph
